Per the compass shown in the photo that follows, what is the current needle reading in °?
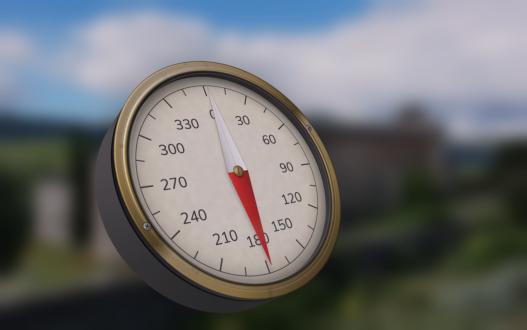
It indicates 180 °
